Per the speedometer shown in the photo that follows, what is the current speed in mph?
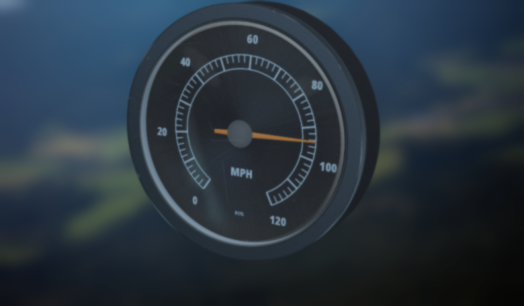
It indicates 94 mph
